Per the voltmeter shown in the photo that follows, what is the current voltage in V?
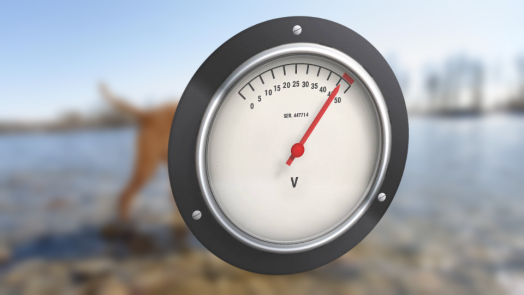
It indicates 45 V
